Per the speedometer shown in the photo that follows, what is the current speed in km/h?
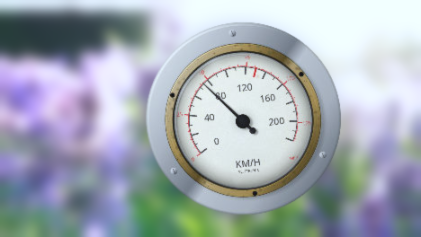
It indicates 75 km/h
